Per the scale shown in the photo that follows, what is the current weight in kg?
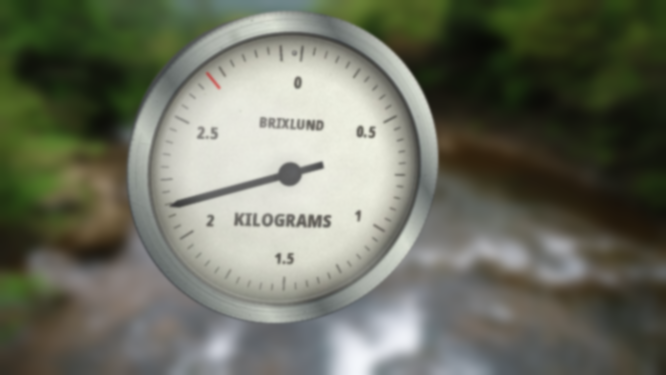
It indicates 2.15 kg
